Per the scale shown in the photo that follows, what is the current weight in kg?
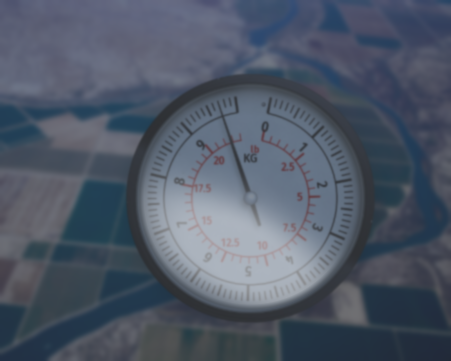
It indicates 9.7 kg
